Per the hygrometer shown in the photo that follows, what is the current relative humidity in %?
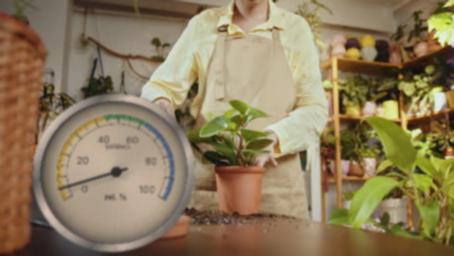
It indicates 5 %
